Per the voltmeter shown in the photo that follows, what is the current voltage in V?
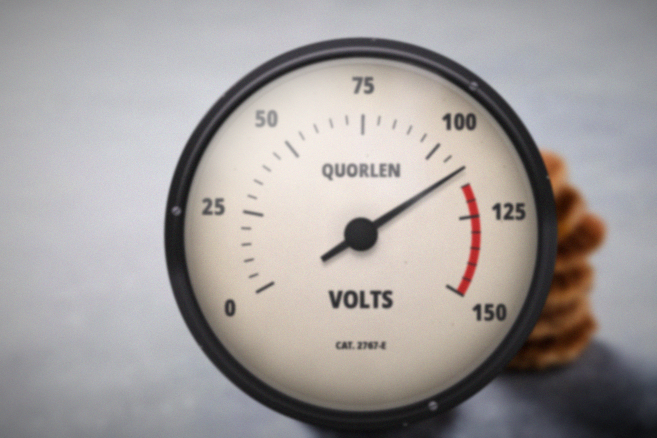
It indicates 110 V
